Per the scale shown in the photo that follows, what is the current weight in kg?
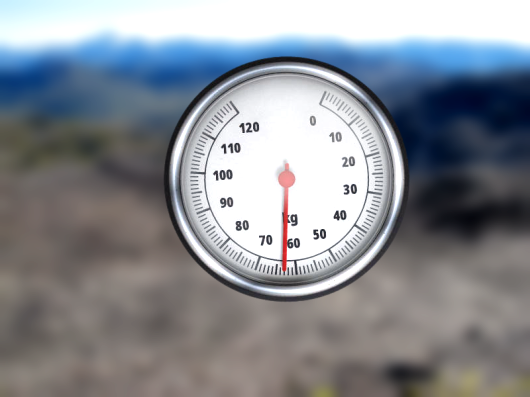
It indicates 63 kg
